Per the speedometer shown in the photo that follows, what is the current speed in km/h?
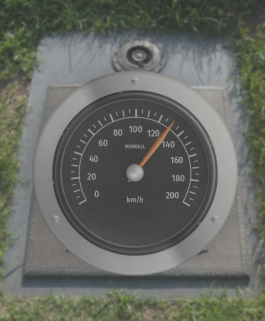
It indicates 130 km/h
